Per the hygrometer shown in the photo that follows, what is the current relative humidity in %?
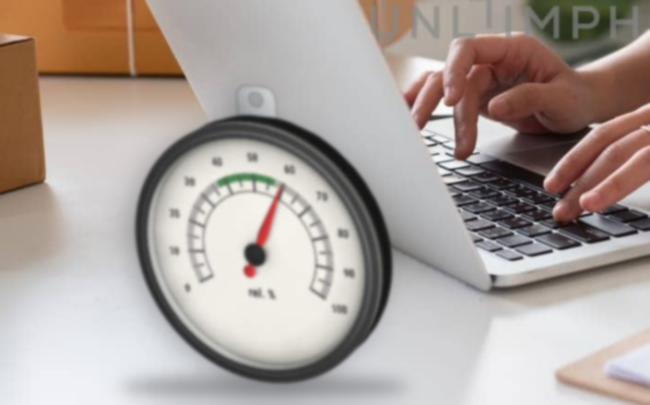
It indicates 60 %
